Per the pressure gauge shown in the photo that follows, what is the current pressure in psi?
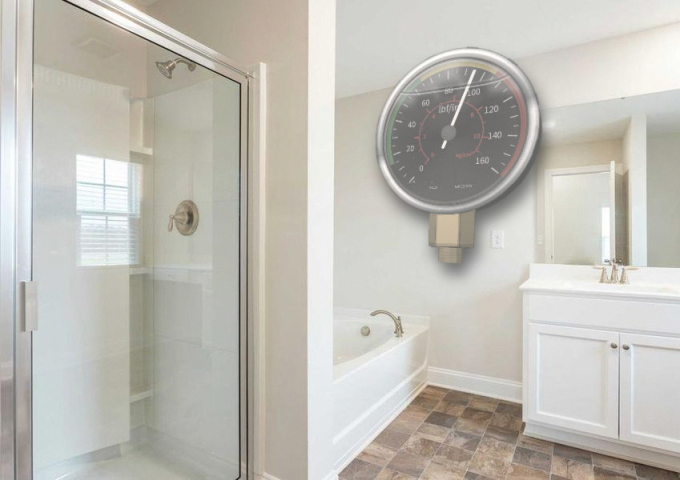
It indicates 95 psi
